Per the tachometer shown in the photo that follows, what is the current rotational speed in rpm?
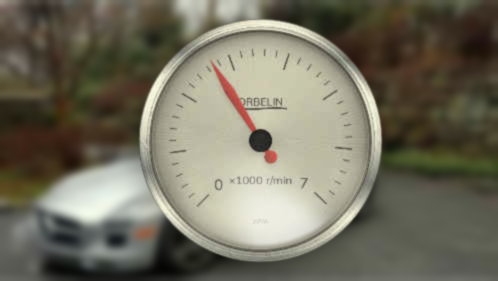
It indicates 2700 rpm
